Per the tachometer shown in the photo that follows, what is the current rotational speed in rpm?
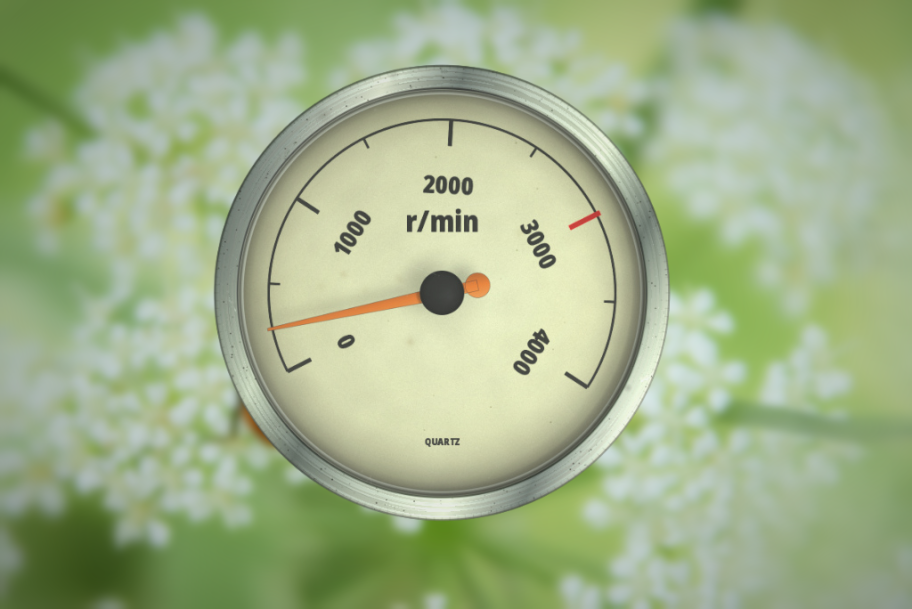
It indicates 250 rpm
